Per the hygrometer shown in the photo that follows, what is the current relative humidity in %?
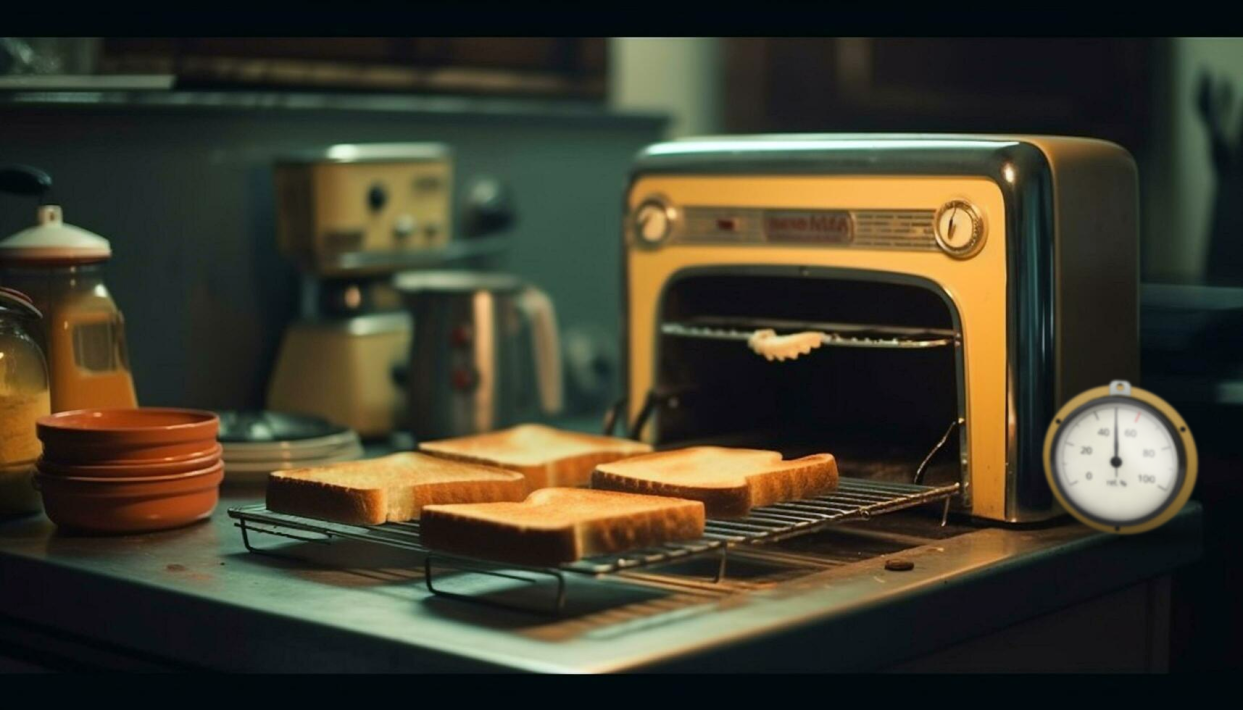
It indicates 50 %
